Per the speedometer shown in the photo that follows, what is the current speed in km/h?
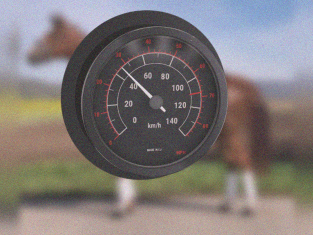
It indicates 45 km/h
